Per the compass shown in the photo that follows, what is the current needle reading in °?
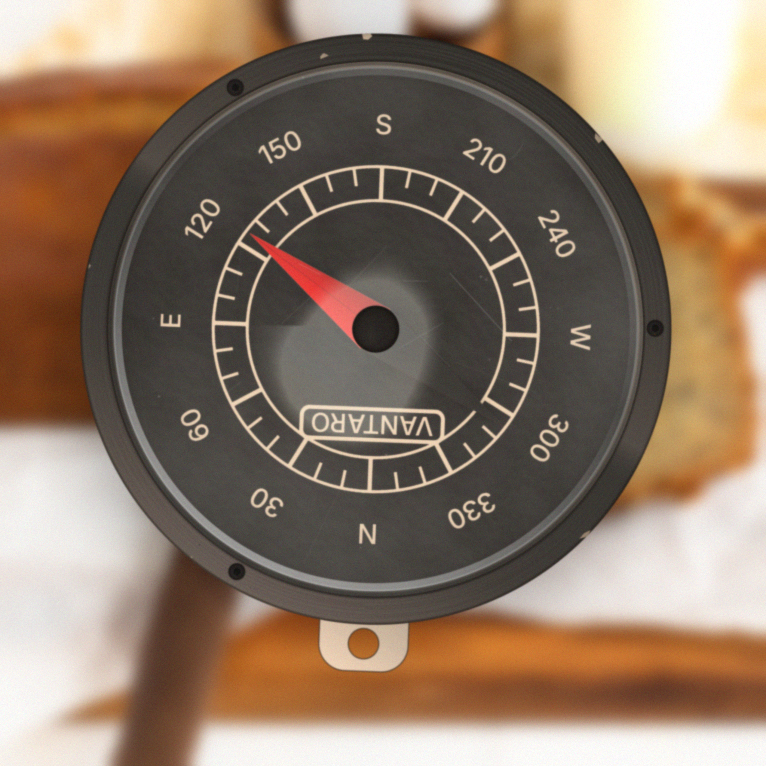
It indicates 125 °
